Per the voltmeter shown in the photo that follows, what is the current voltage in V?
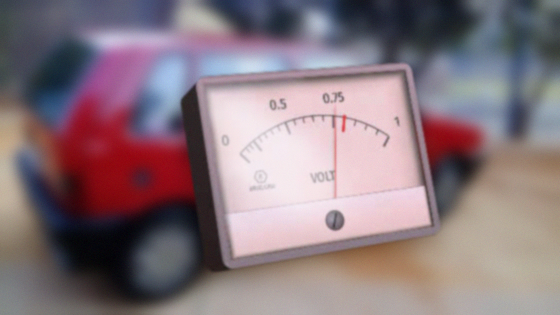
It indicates 0.75 V
